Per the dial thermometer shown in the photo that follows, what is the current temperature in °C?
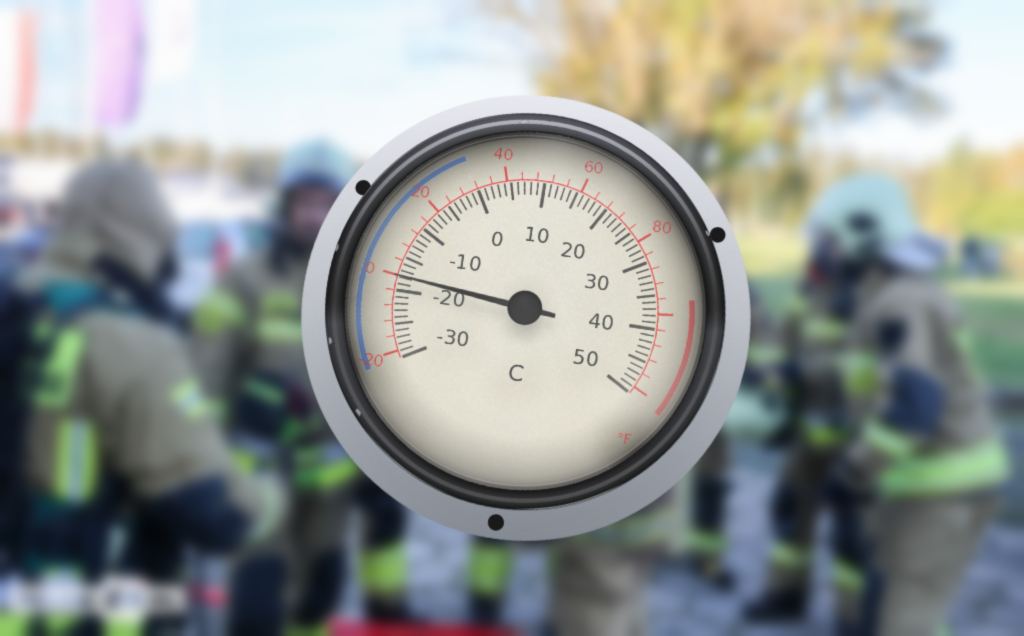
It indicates -18 °C
